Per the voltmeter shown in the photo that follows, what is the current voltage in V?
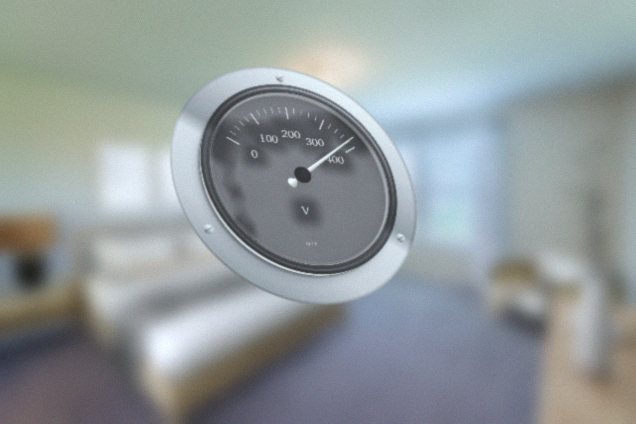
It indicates 380 V
